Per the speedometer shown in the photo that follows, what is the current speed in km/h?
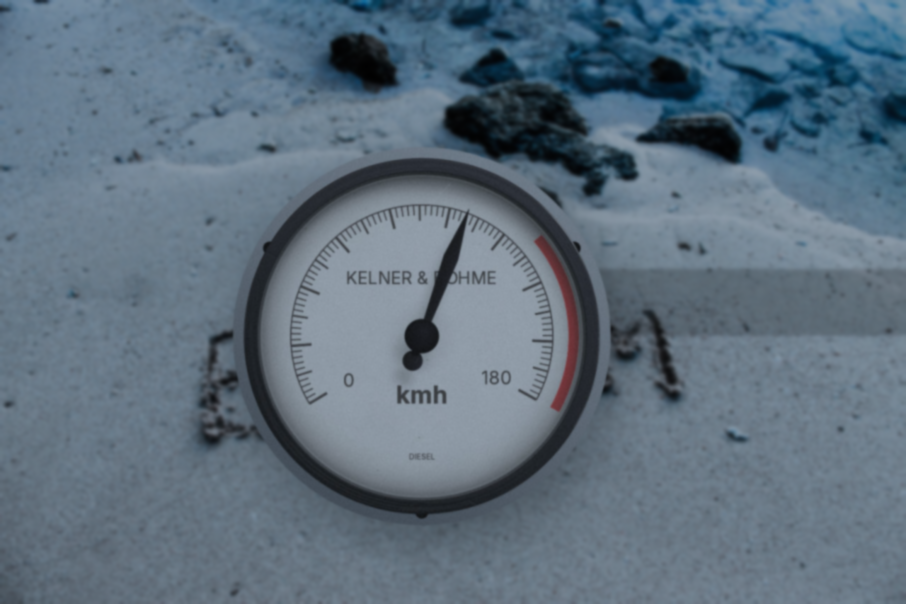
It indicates 106 km/h
